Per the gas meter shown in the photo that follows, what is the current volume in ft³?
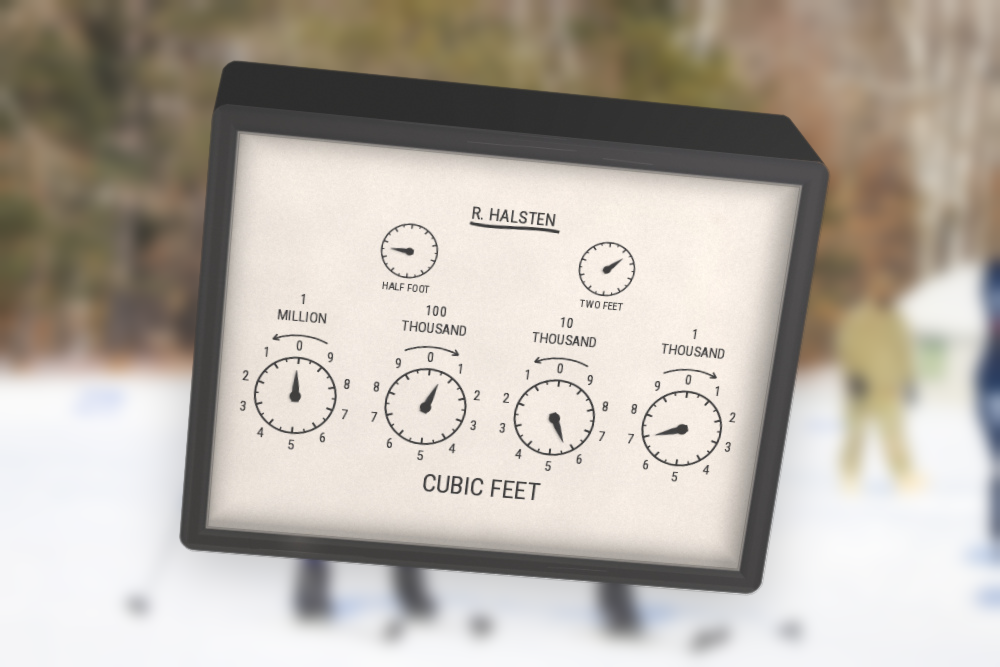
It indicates 5700 ft³
